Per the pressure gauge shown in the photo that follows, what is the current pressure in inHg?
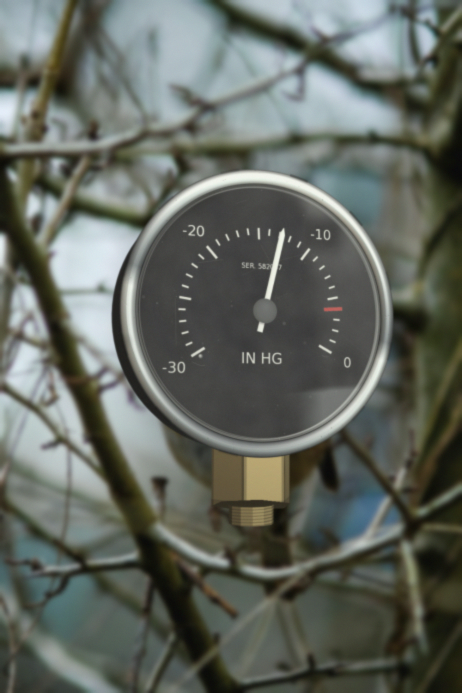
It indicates -13 inHg
